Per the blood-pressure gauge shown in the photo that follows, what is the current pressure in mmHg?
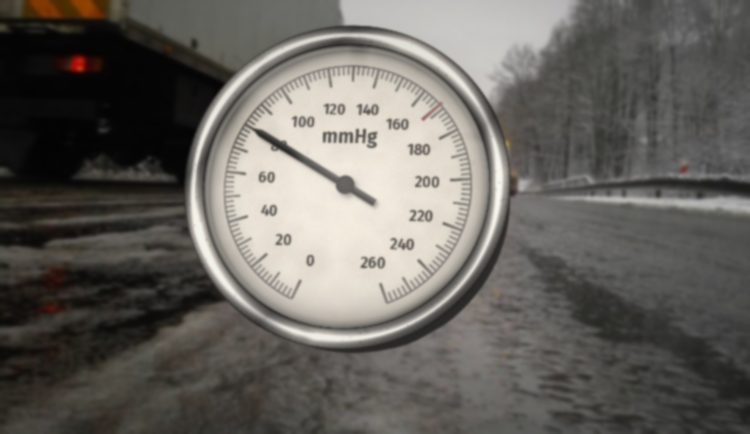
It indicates 80 mmHg
